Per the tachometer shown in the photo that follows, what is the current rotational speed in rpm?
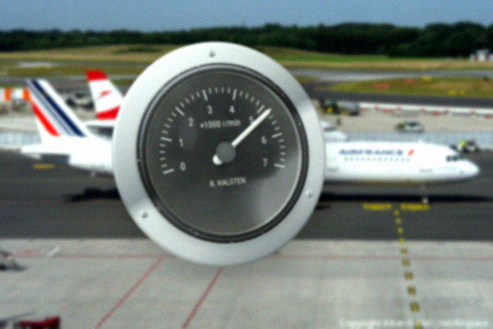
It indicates 5200 rpm
